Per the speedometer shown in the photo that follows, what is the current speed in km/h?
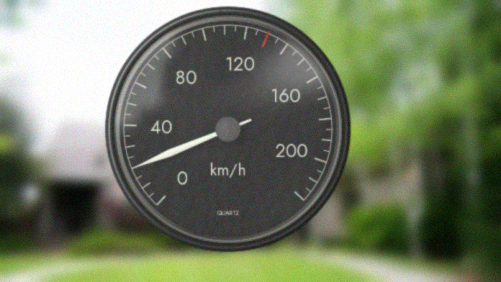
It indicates 20 km/h
